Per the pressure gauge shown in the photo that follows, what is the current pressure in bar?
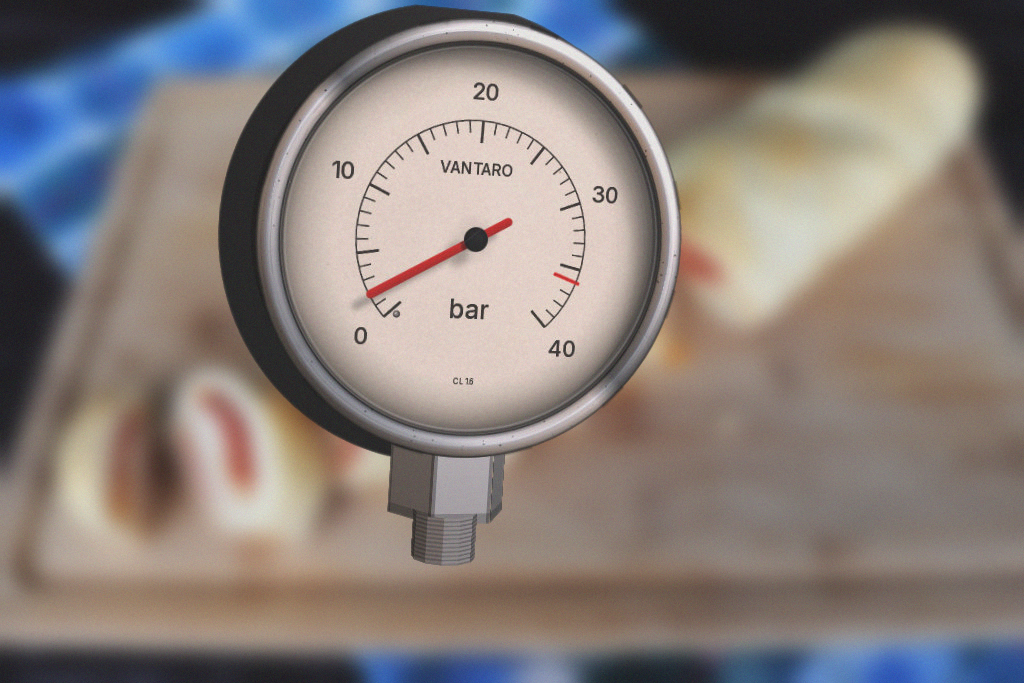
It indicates 2 bar
